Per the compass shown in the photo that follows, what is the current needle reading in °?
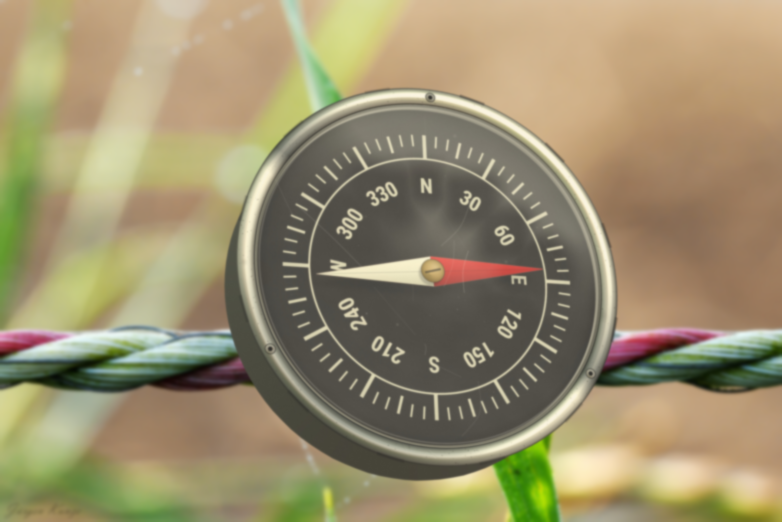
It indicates 85 °
